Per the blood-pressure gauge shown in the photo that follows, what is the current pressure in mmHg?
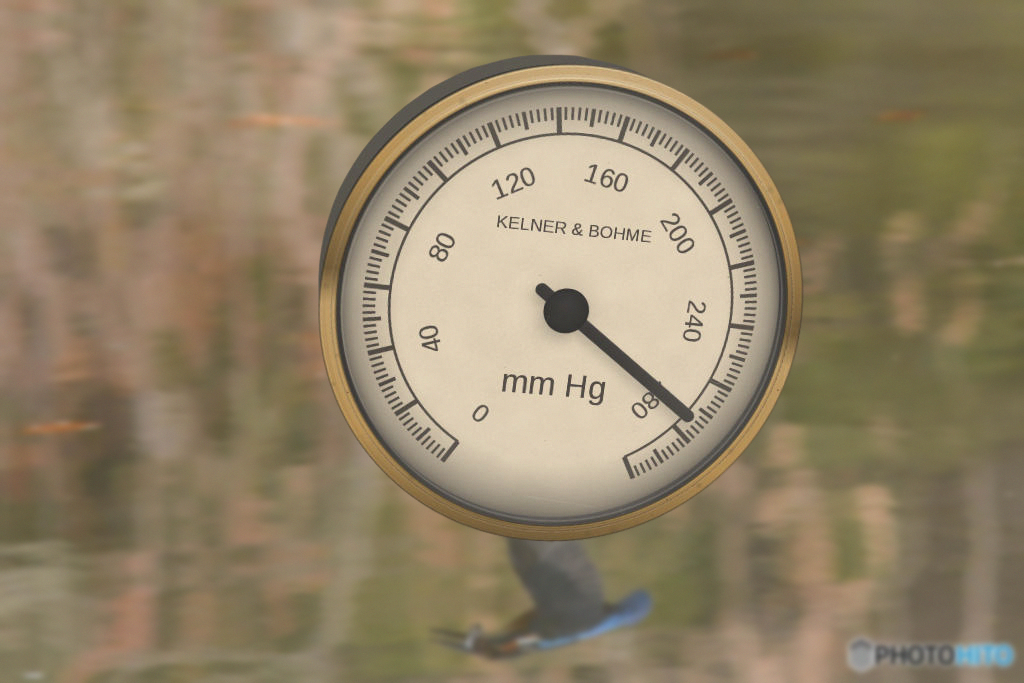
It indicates 274 mmHg
